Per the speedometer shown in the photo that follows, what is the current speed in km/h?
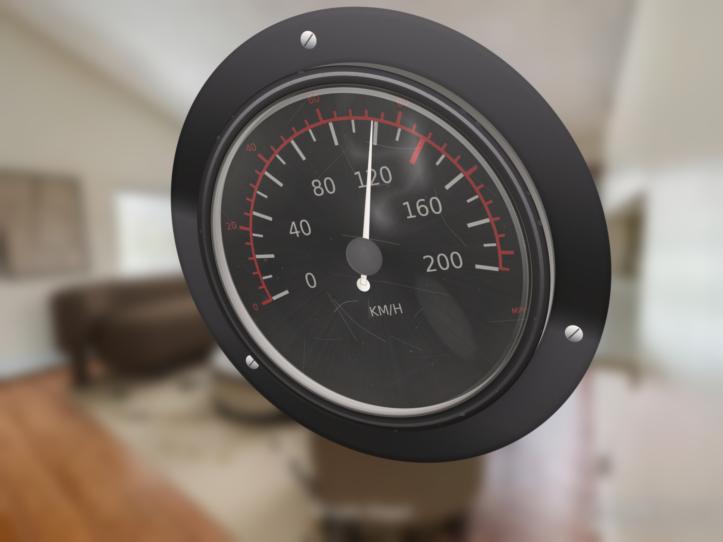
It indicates 120 km/h
